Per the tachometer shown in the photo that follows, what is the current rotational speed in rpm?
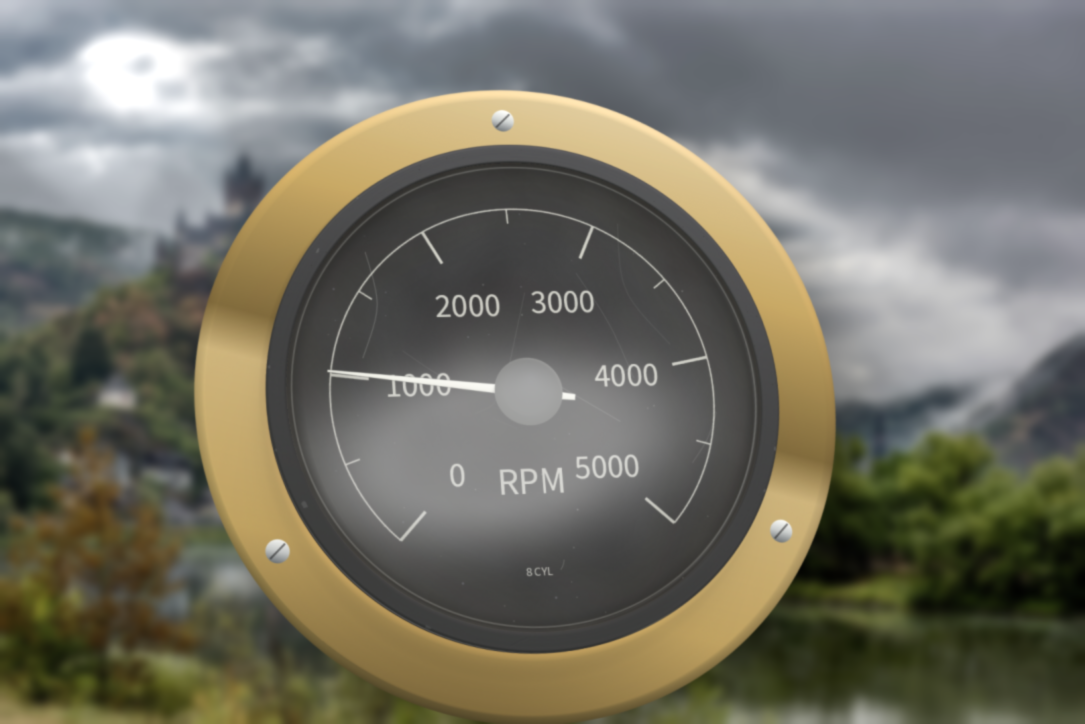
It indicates 1000 rpm
